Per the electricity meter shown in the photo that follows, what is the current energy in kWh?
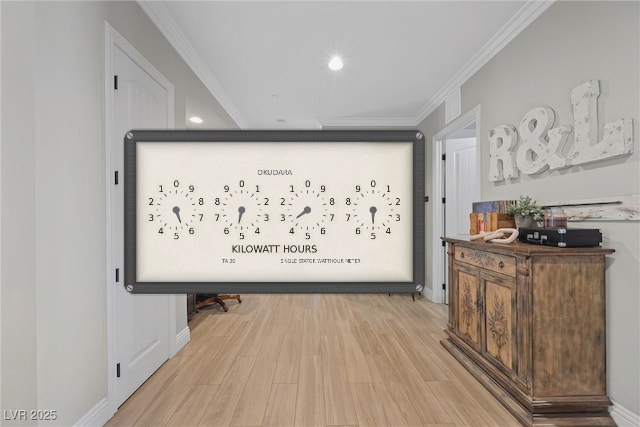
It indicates 5535 kWh
